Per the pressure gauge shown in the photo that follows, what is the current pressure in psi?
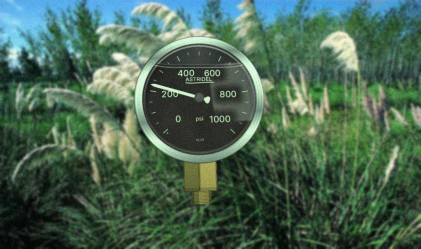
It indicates 225 psi
